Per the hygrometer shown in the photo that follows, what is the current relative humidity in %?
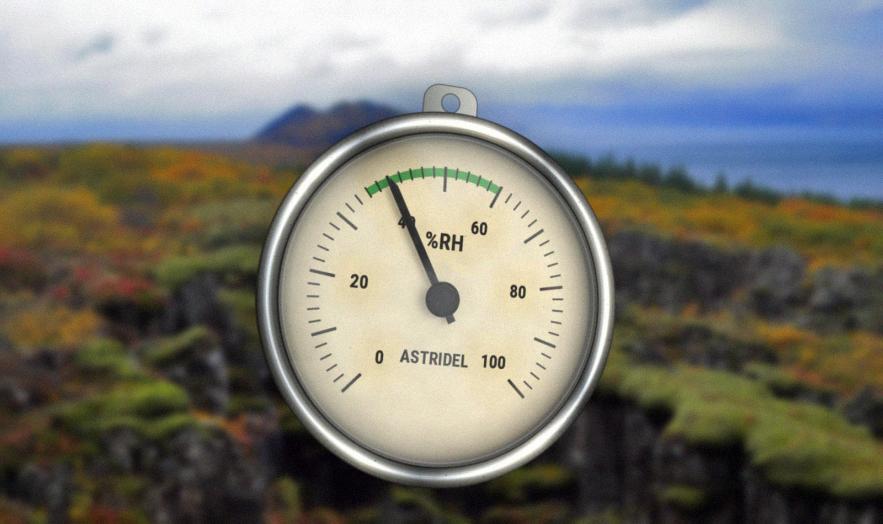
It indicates 40 %
